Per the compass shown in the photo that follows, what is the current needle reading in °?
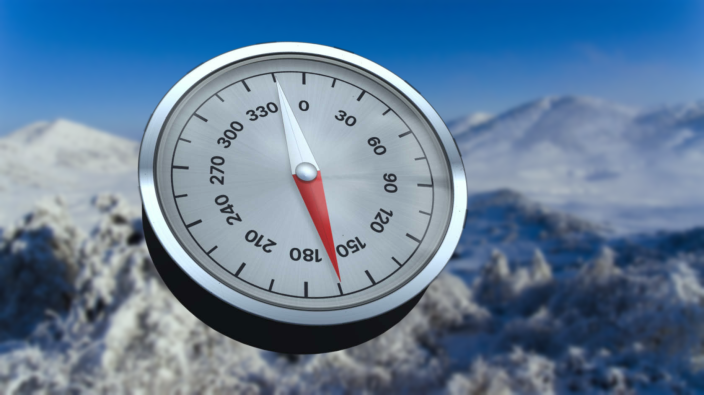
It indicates 165 °
